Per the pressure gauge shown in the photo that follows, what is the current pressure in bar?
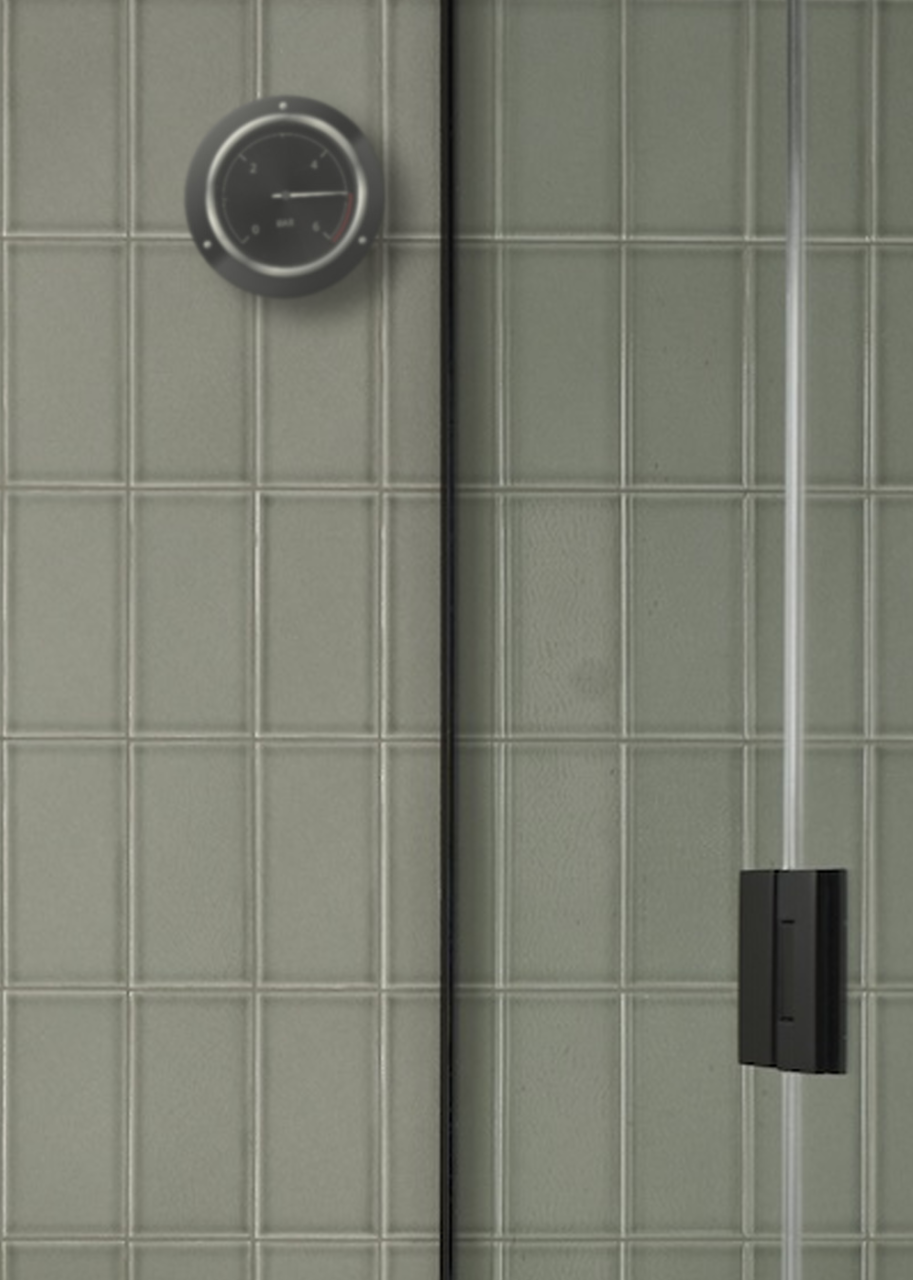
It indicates 5 bar
